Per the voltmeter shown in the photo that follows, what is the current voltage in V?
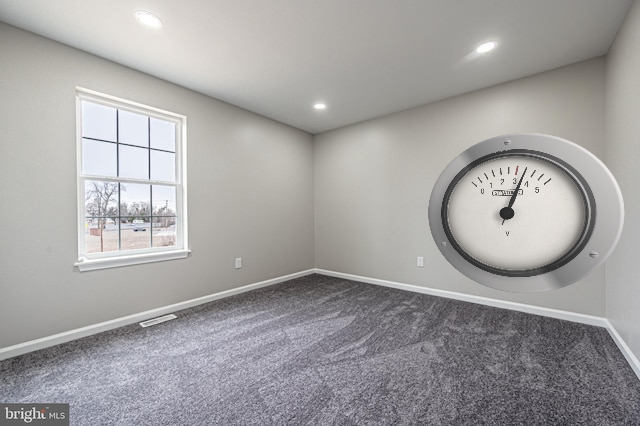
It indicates 3.5 V
